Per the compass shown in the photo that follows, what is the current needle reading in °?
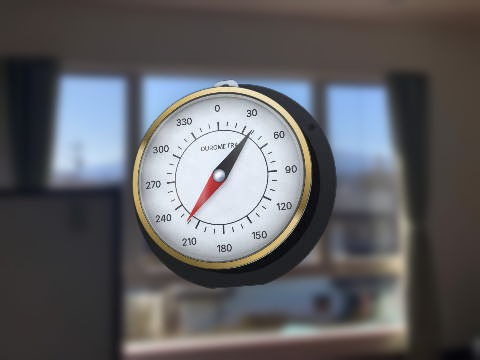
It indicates 220 °
